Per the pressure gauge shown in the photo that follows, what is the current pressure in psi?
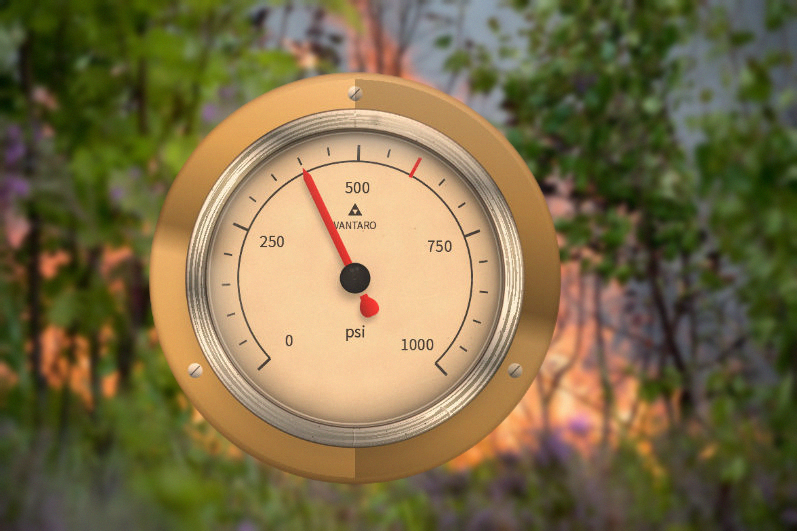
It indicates 400 psi
